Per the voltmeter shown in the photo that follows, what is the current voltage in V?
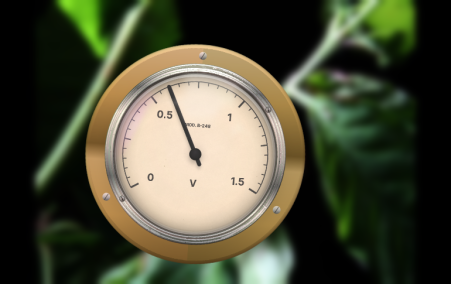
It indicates 0.6 V
